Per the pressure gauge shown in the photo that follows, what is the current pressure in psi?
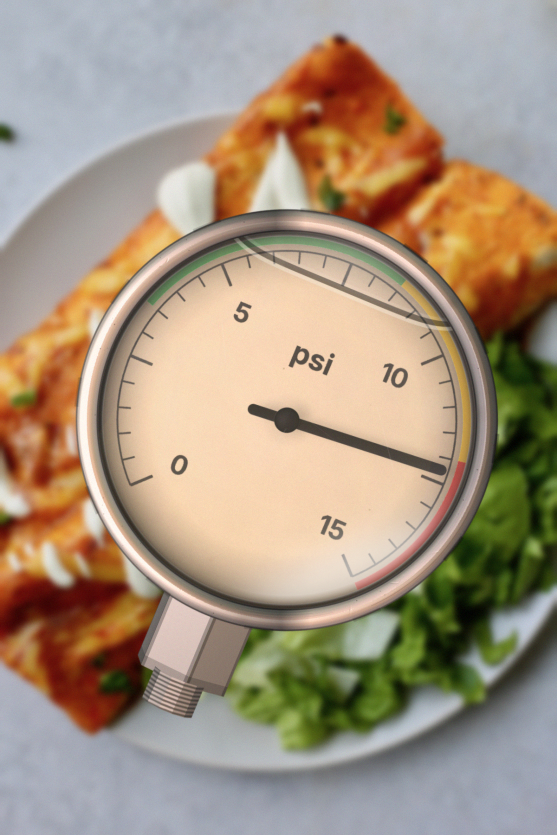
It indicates 12.25 psi
